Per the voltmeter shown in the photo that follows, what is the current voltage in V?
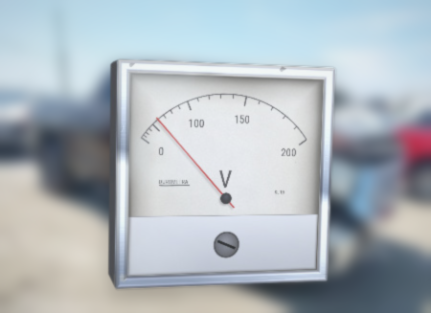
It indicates 60 V
